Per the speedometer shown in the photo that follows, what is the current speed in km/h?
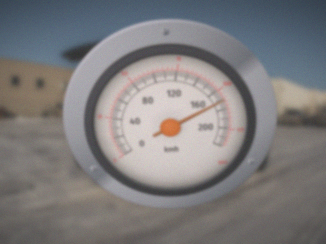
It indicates 170 km/h
